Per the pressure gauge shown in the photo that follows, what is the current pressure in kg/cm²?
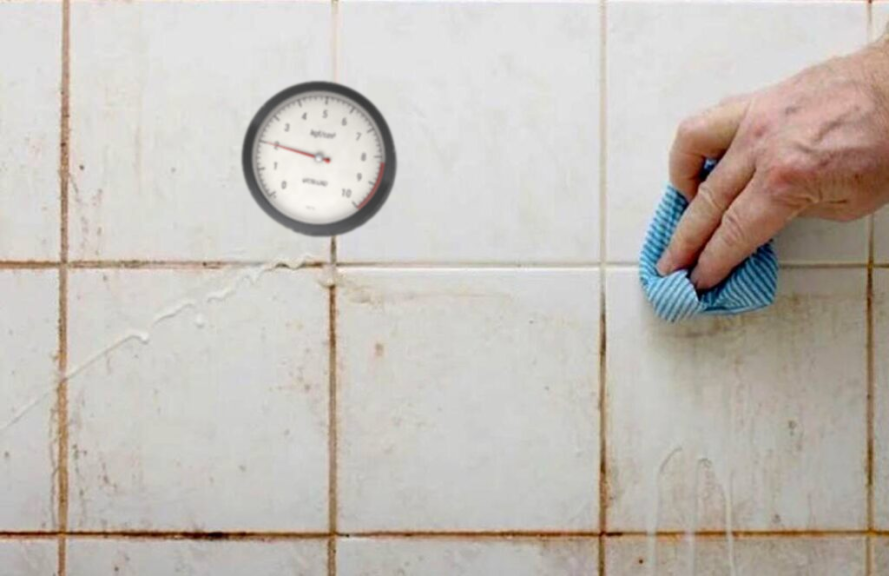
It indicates 2 kg/cm²
